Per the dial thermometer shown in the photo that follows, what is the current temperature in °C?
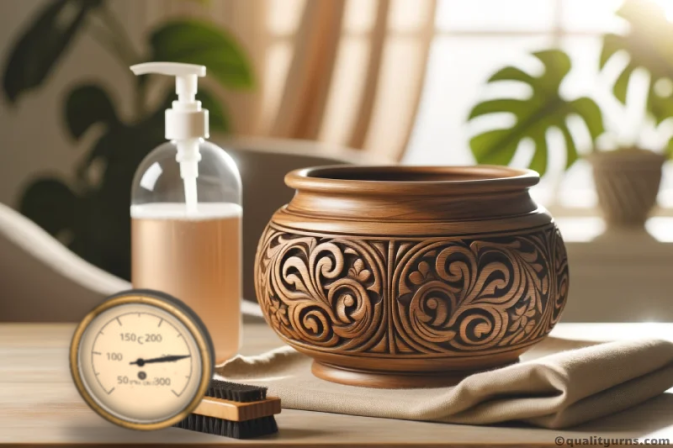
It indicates 250 °C
